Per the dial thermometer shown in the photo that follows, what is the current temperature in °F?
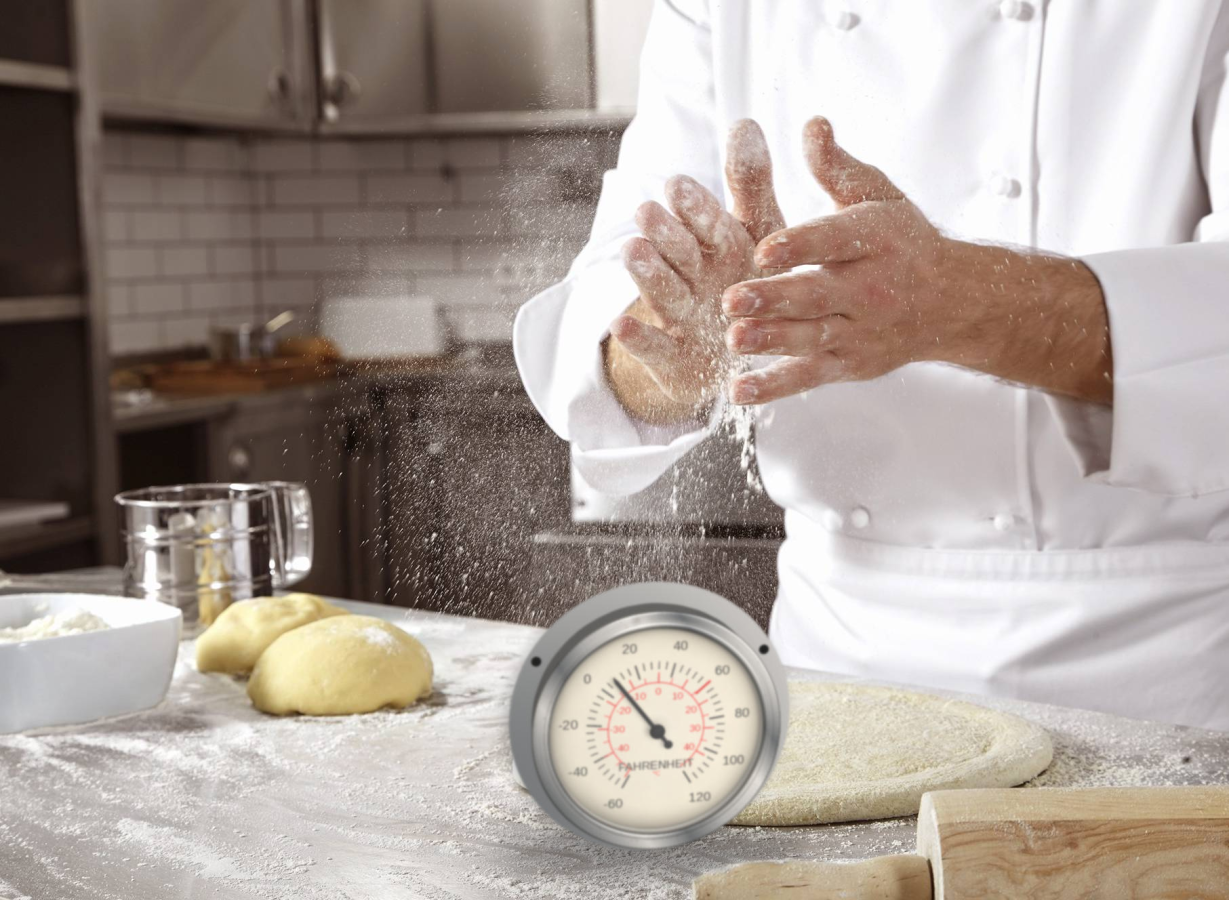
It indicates 8 °F
